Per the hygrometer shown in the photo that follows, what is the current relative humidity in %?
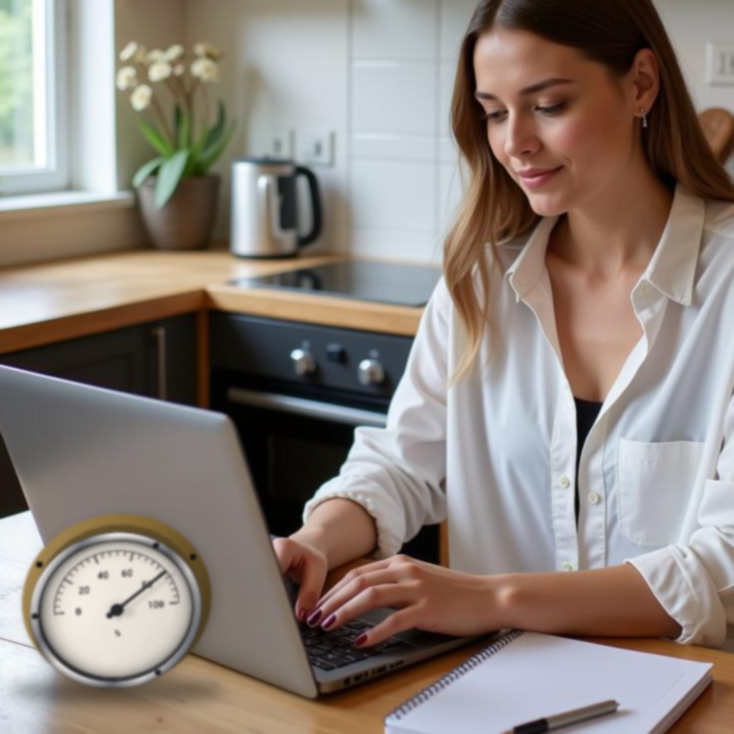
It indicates 80 %
